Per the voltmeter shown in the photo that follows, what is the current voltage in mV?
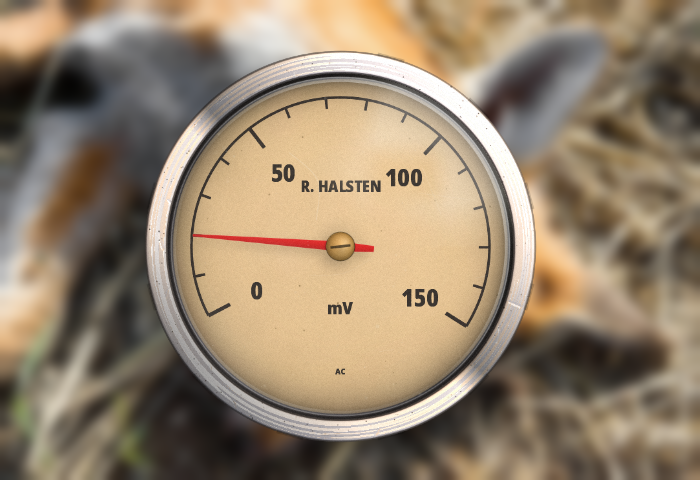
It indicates 20 mV
